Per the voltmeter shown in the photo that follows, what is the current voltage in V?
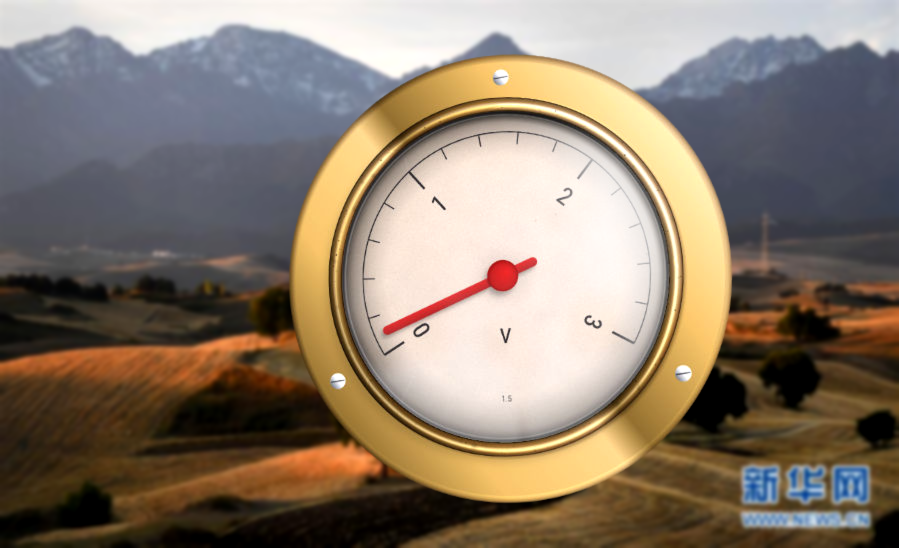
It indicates 0.1 V
